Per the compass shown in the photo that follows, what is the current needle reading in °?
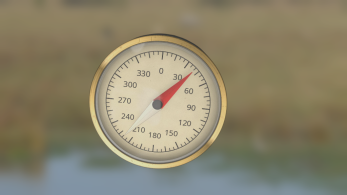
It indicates 40 °
